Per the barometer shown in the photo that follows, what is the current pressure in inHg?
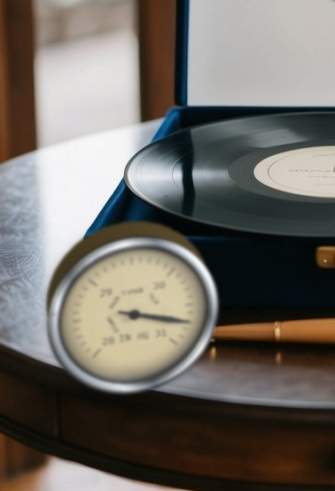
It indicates 30.7 inHg
